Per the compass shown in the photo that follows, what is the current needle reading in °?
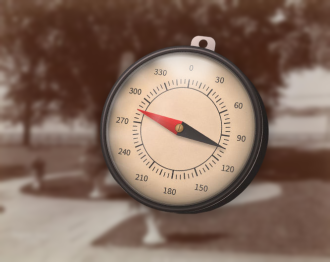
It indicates 285 °
